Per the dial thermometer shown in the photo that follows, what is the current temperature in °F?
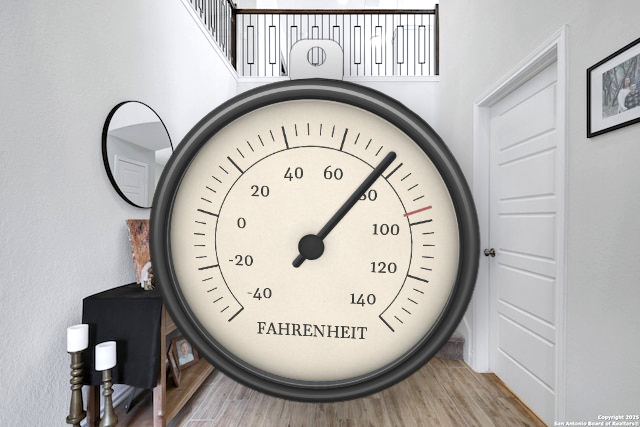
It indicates 76 °F
